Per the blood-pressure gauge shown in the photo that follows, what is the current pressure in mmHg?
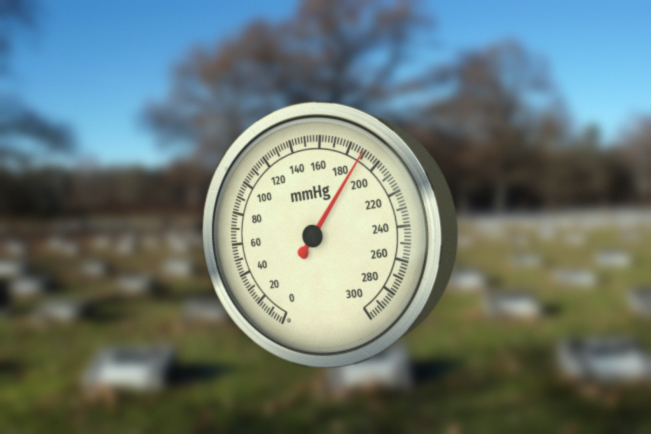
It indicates 190 mmHg
